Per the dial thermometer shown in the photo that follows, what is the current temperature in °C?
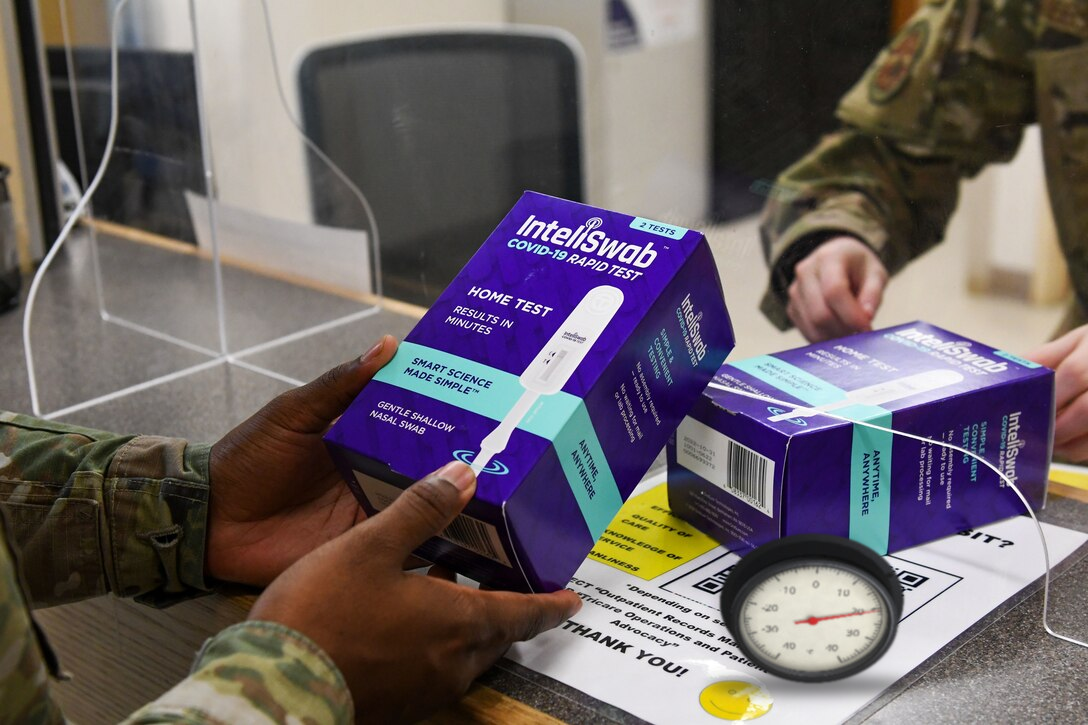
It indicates 20 °C
